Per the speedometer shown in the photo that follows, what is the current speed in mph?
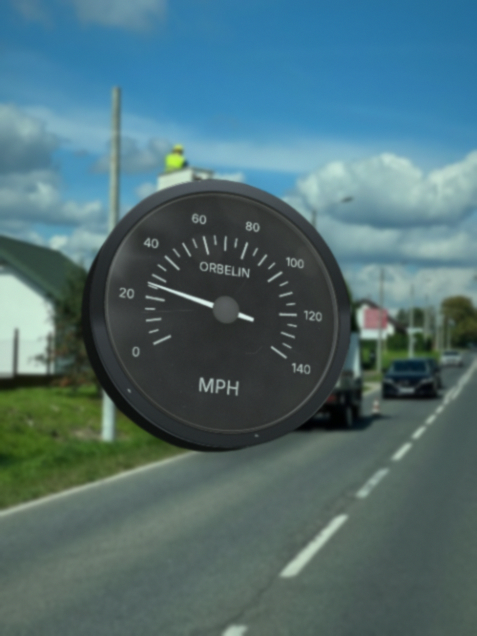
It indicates 25 mph
